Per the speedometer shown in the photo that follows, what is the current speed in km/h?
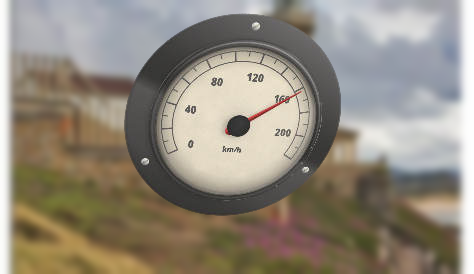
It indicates 160 km/h
